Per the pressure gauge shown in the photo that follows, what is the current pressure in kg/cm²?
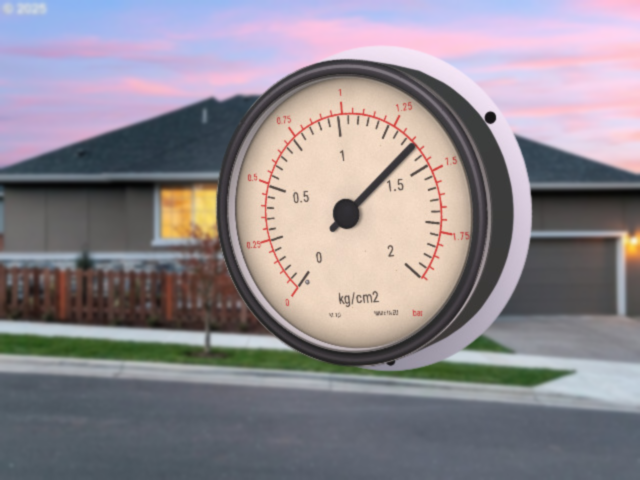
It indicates 1.4 kg/cm²
